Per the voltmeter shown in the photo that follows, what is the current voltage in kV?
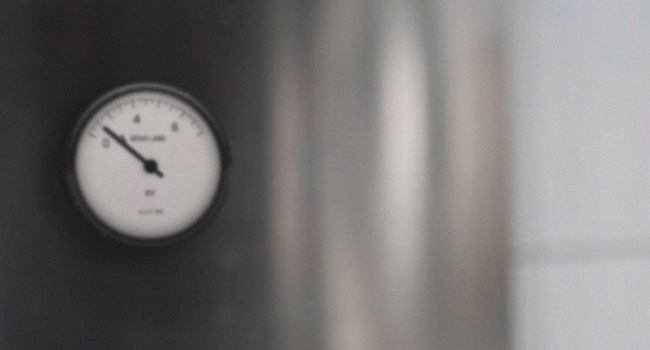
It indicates 1 kV
